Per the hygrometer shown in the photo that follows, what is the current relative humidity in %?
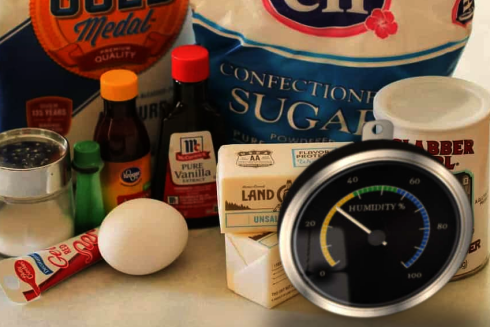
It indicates 30 %
